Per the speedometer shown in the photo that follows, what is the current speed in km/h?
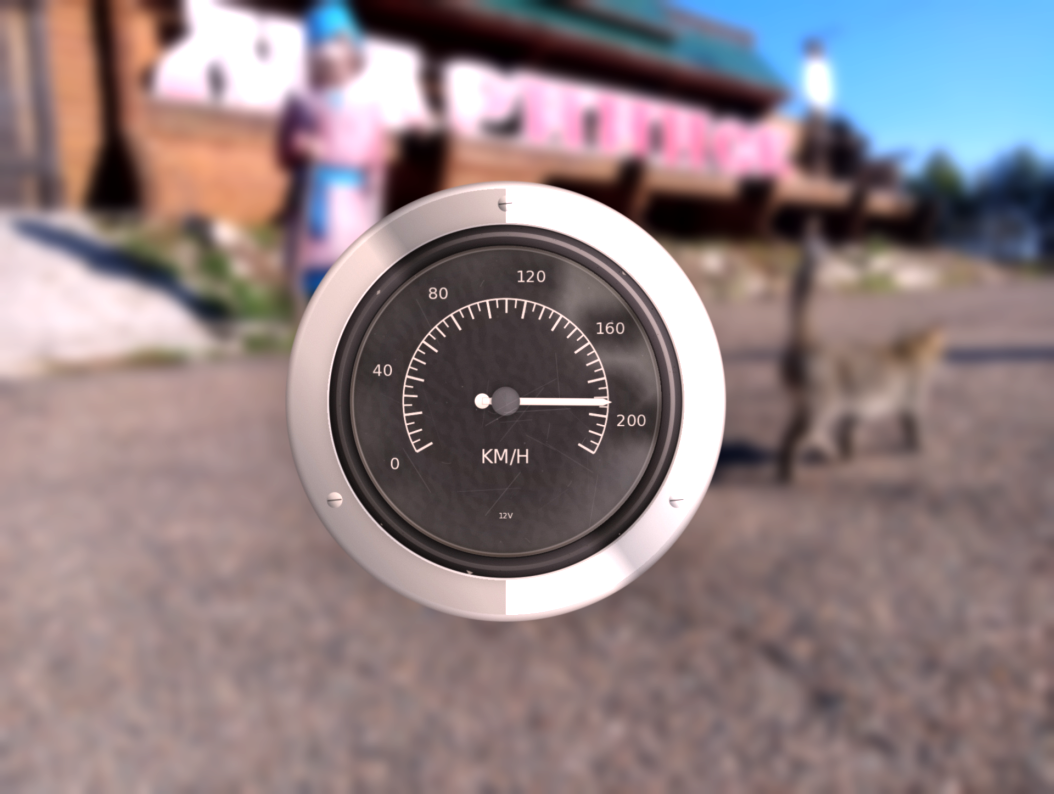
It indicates 192.5 km/h
